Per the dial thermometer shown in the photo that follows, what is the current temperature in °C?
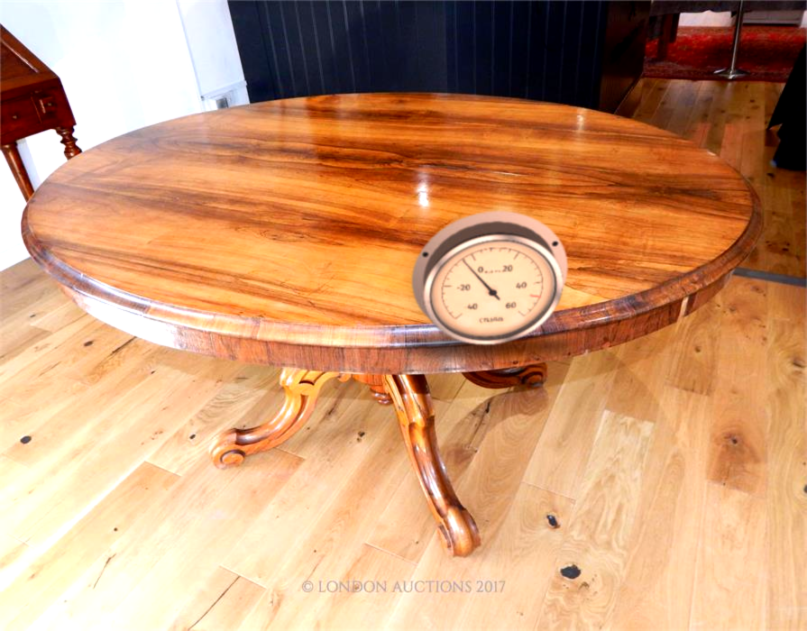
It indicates -4 °C
